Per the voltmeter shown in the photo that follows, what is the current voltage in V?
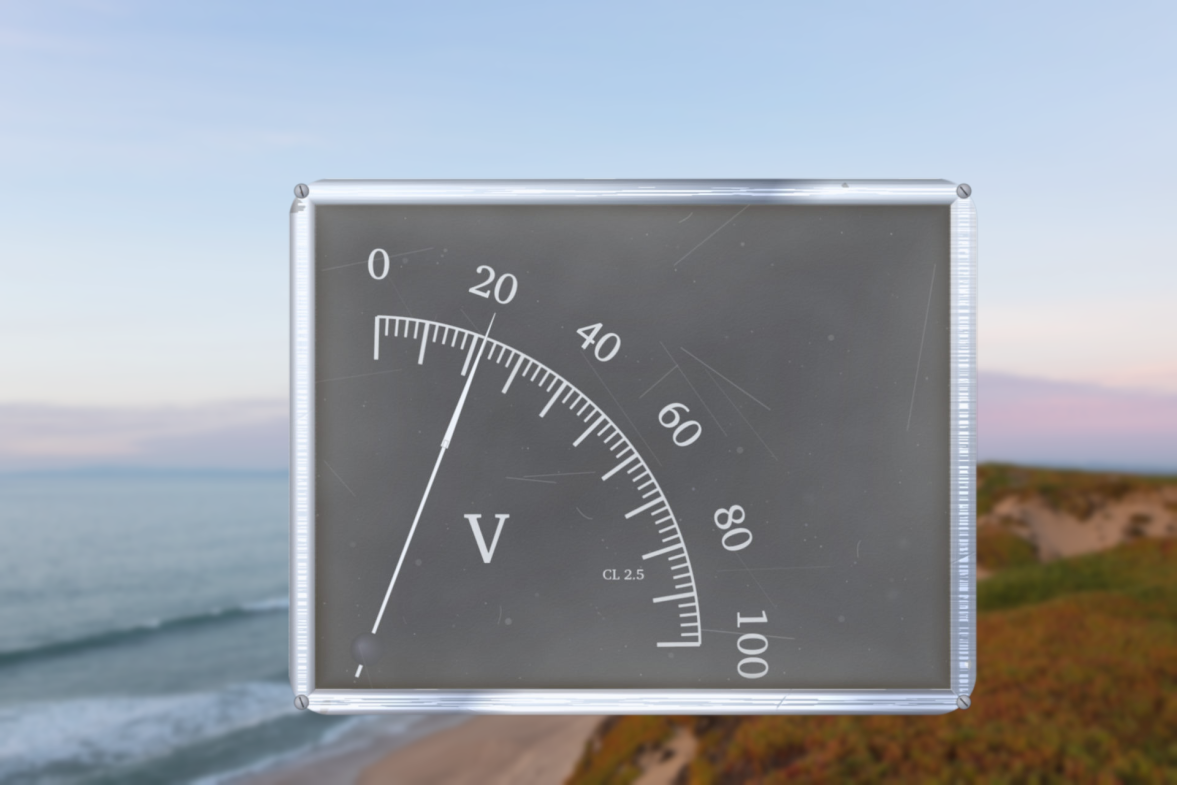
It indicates 22 V
